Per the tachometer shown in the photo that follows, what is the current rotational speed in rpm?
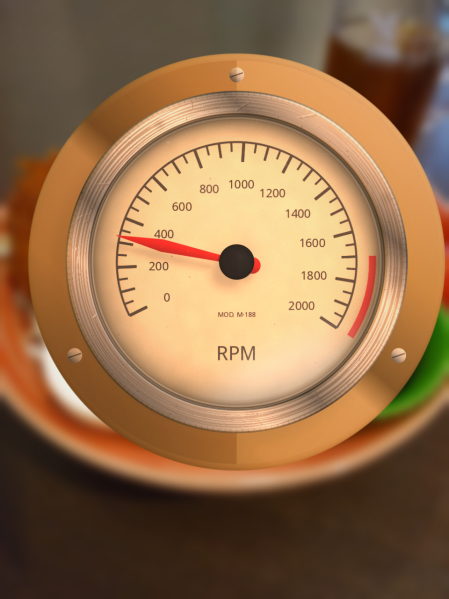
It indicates 325 rpm
